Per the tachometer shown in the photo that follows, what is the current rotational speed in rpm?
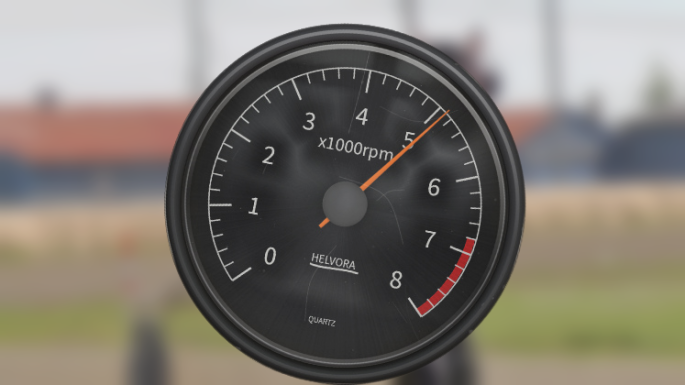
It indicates 5100 rpm
